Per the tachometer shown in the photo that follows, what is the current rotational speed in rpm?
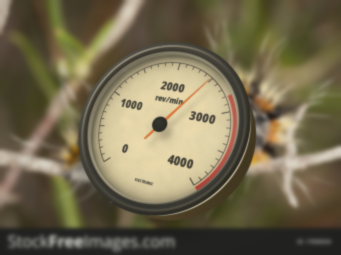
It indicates 2500 rpm
